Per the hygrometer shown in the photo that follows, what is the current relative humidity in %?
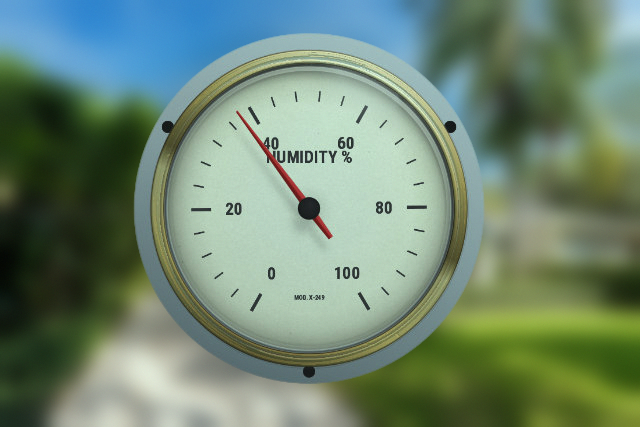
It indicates 38 %
